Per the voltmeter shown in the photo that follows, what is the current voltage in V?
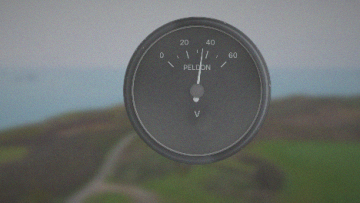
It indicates 35 V
